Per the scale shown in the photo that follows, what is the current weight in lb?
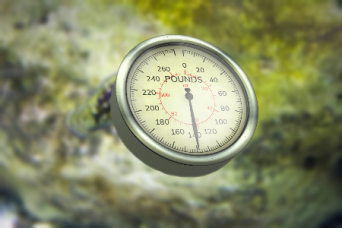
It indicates 140 lb
